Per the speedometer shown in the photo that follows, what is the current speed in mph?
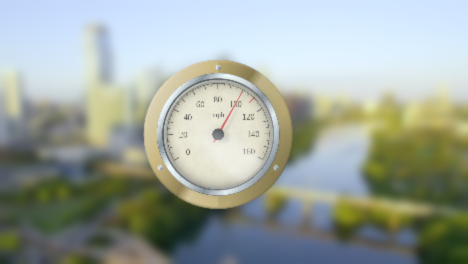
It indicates 100 mph
